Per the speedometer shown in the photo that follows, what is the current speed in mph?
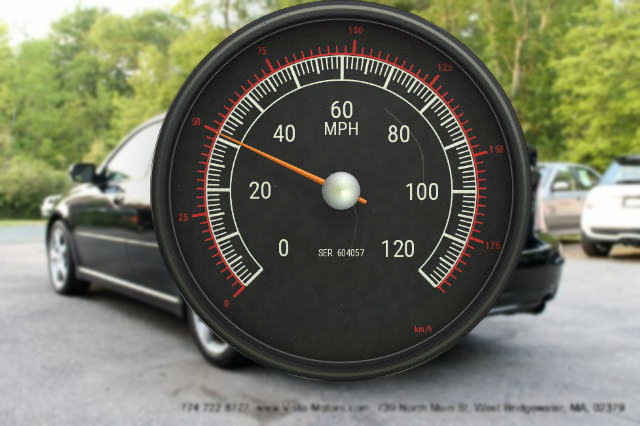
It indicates 31 mph
